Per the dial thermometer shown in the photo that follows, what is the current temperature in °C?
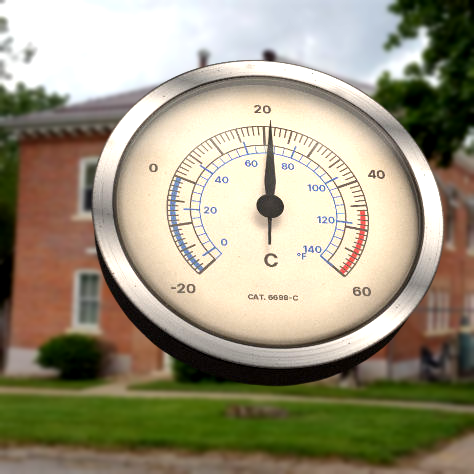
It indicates 21 °C
